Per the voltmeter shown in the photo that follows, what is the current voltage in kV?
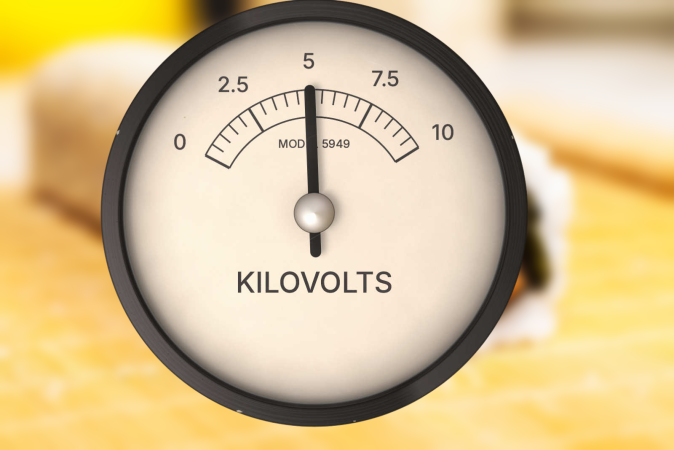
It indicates 5 kV
